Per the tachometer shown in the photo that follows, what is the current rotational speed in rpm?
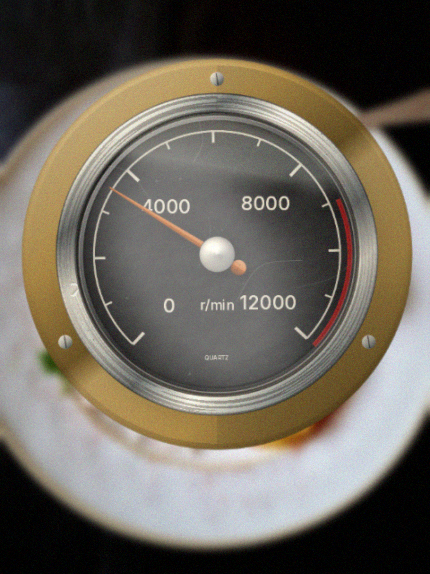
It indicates 3500 rpm
